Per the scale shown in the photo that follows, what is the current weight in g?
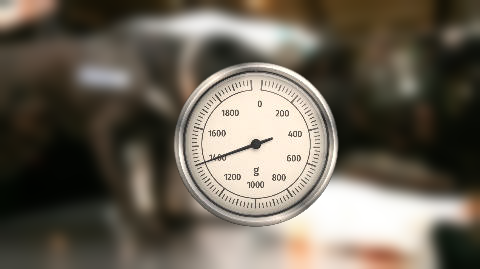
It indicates 1400 g
